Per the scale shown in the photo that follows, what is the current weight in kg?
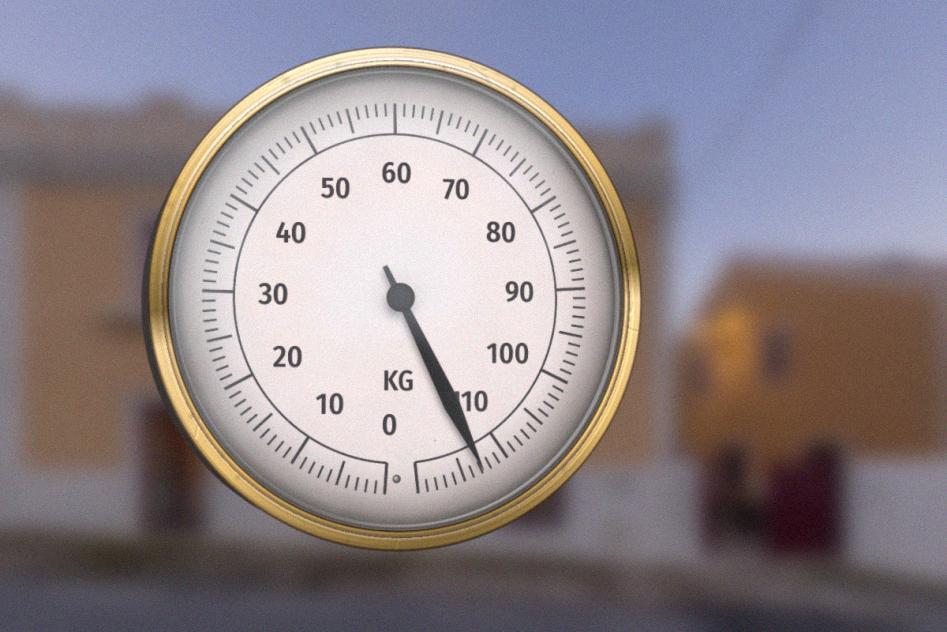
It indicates 113 kg
